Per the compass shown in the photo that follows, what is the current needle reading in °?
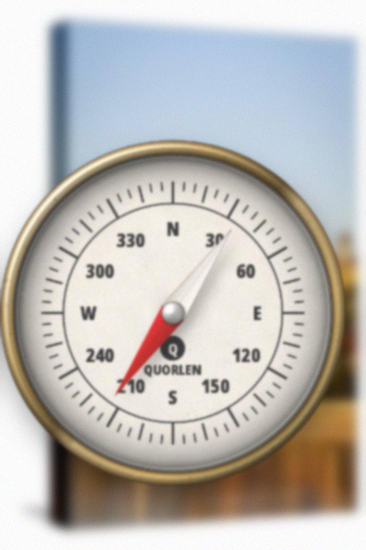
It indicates 215 °
